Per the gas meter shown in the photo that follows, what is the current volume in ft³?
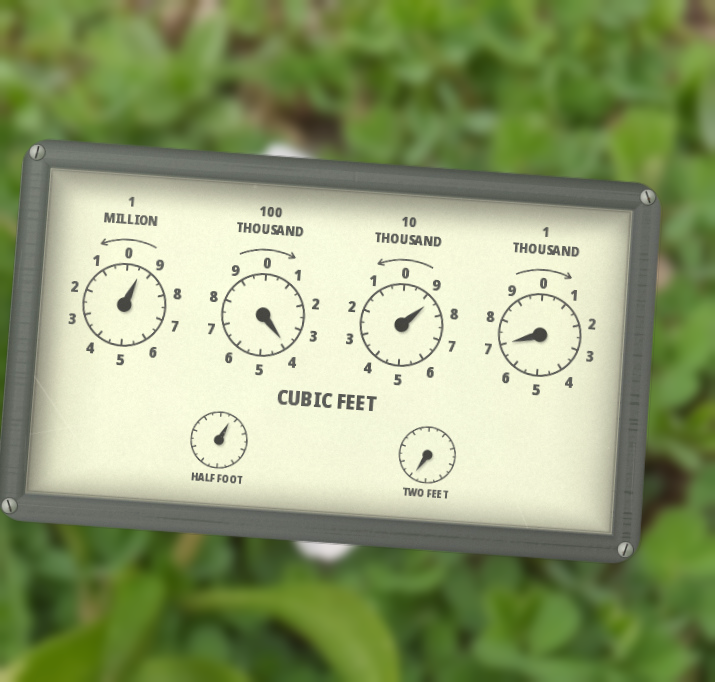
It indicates 938700 ft³
